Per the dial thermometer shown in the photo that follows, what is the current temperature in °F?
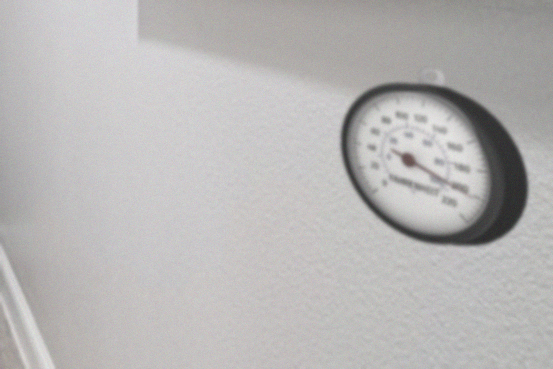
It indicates 200 °F
